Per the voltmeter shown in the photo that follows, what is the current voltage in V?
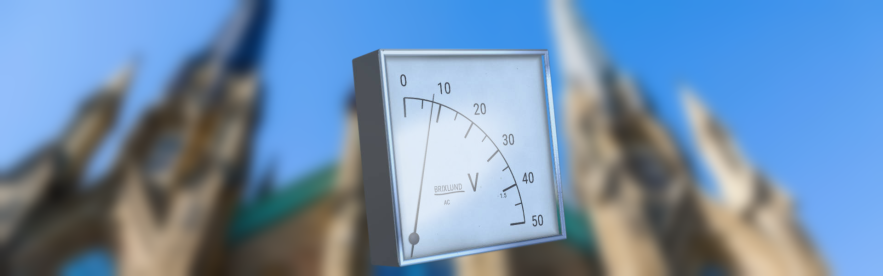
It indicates 7.5 V
